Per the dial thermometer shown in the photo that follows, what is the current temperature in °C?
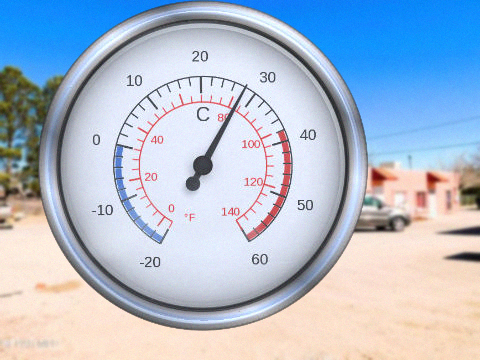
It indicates 28 °C
